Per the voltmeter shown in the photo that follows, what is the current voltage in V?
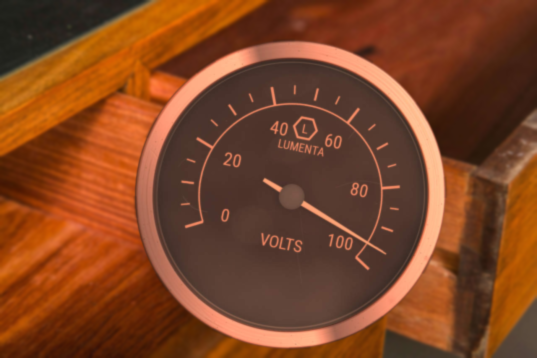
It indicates 95 V
